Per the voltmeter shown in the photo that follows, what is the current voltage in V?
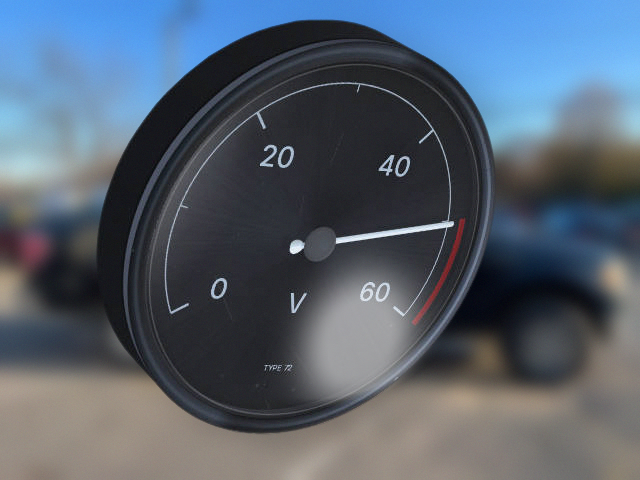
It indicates 50 V
